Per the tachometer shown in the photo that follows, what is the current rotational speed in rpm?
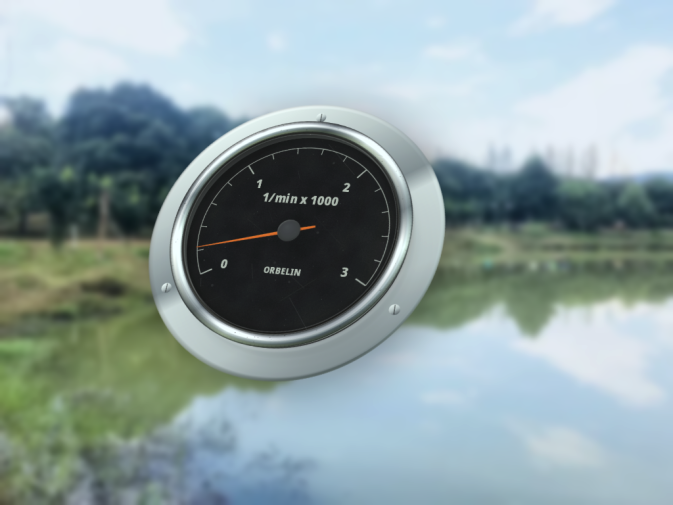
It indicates 200 rpm
